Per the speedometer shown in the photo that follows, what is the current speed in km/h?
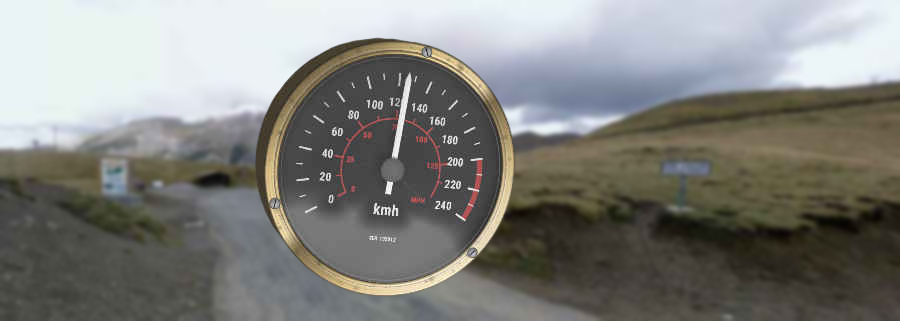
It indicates 125 km/h
